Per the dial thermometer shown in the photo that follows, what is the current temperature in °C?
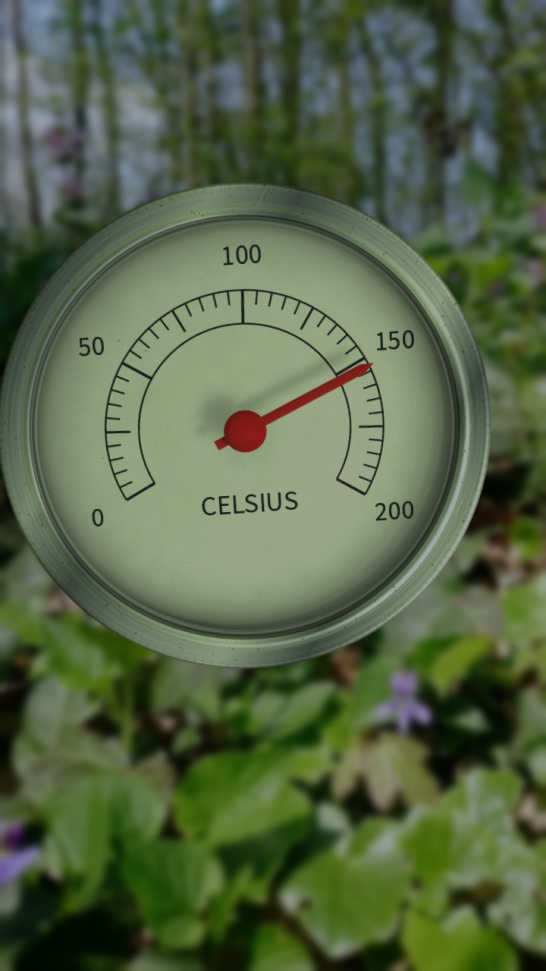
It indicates 152.5 °C
